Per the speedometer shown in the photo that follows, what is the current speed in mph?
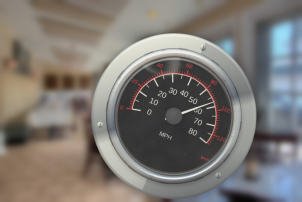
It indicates 57.5 mph
